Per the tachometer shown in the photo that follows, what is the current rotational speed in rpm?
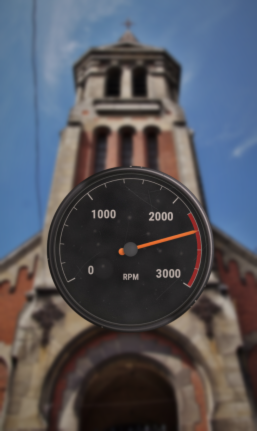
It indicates 2400 rpm
